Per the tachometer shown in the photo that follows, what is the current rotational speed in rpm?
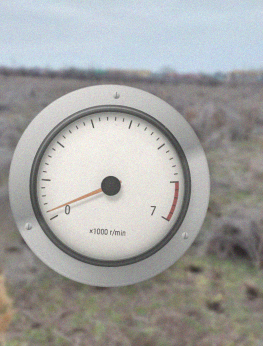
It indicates 200 rpm
